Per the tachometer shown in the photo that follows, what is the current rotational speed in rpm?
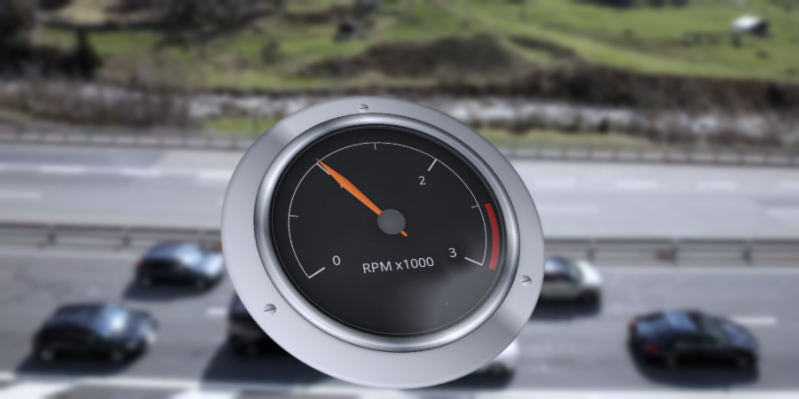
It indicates 1000 rpm
